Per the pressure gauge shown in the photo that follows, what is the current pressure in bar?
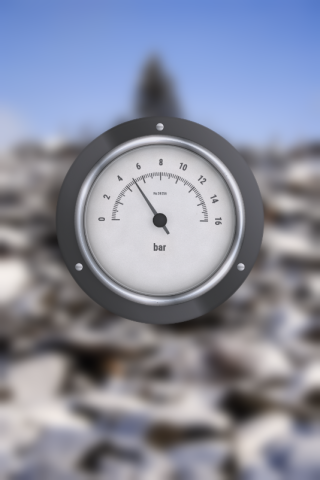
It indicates 5 bar
